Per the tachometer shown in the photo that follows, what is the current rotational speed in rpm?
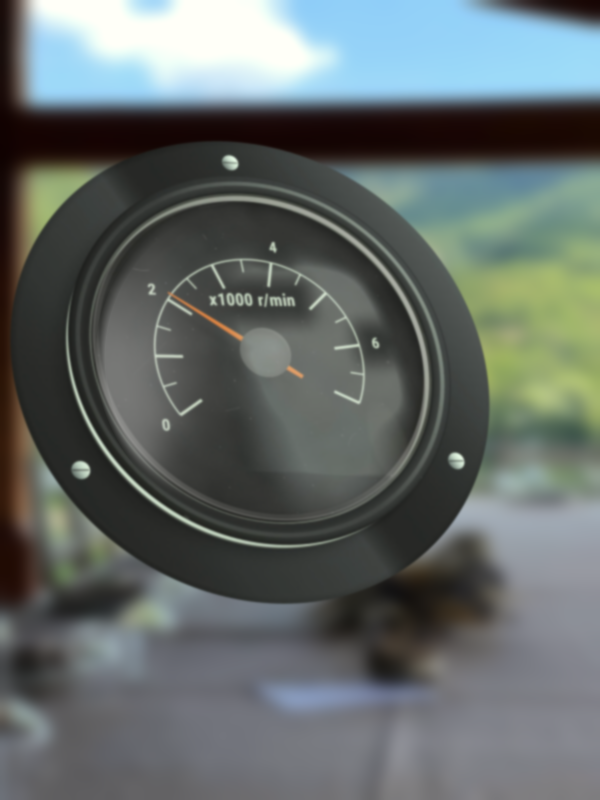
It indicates 2000 rpm
